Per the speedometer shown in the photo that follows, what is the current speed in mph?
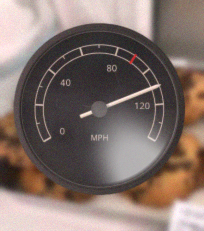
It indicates 110 mph
